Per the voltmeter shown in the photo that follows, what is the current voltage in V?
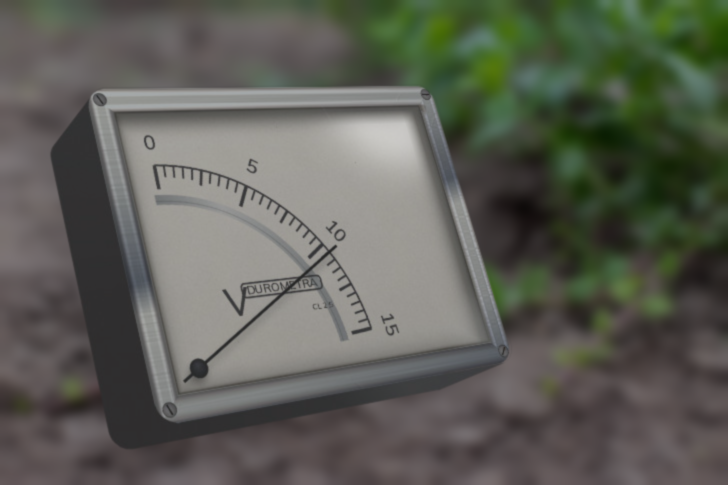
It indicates 10.5 V
